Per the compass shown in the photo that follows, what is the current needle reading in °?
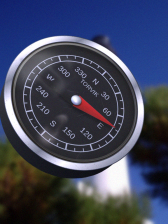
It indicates 80 °
